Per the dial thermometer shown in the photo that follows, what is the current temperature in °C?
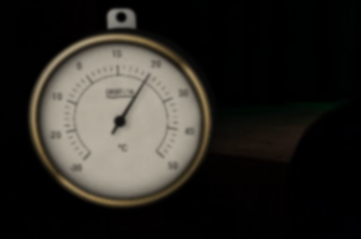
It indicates 20 °C
